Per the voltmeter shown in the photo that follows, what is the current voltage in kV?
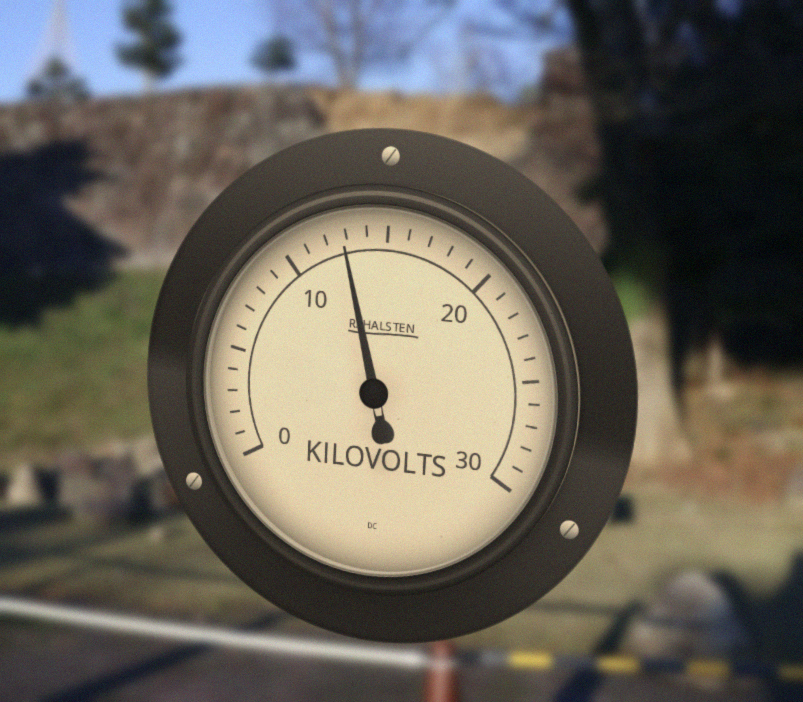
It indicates 13 kV
